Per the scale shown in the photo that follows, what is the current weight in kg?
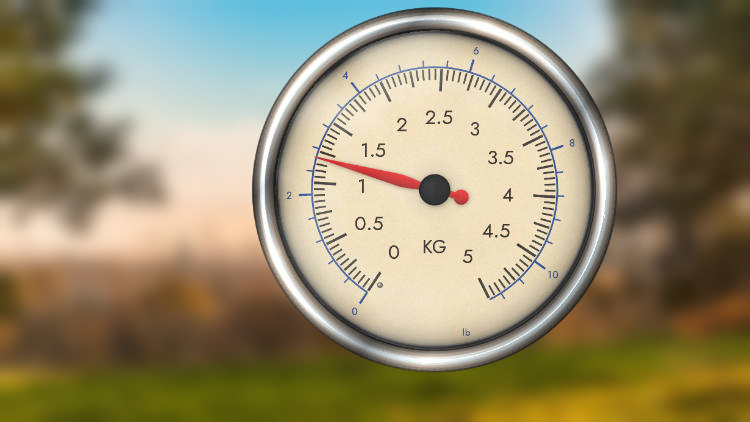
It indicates 1.2 kg
